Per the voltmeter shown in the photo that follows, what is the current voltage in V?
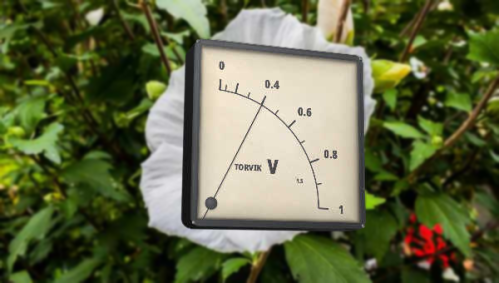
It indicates 0.4 V
